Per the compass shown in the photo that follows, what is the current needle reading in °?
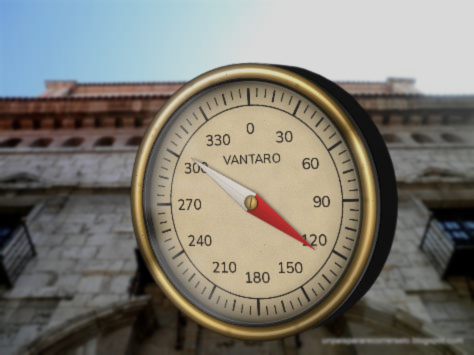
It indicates 125 °
